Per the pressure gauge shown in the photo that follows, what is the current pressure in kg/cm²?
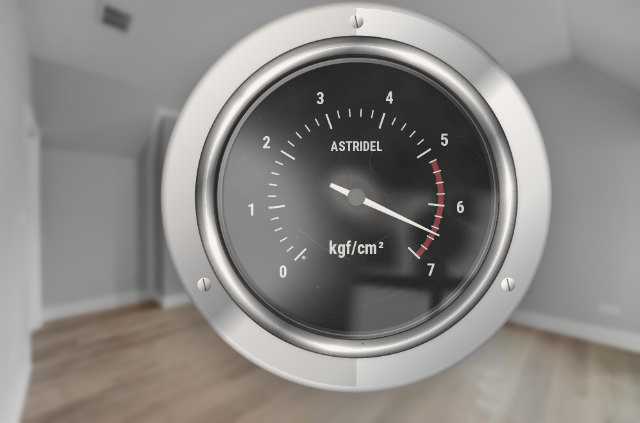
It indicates 6.5 kg/cm²
